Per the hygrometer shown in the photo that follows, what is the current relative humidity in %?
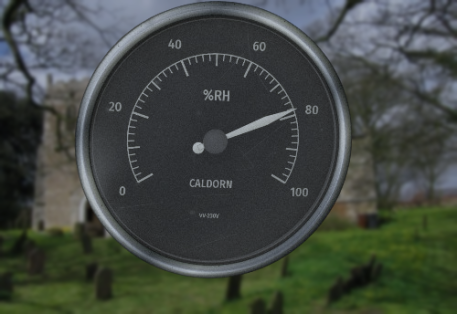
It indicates 78 %
